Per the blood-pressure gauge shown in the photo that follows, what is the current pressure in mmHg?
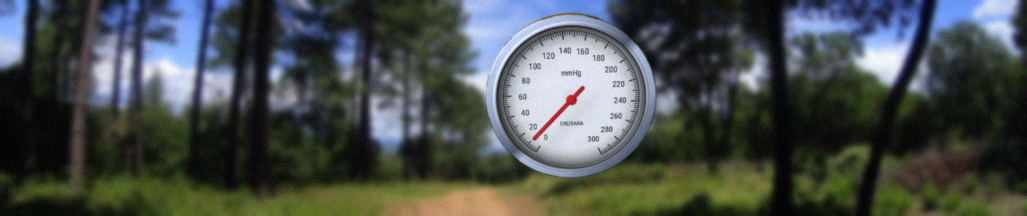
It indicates 10 mmHg
